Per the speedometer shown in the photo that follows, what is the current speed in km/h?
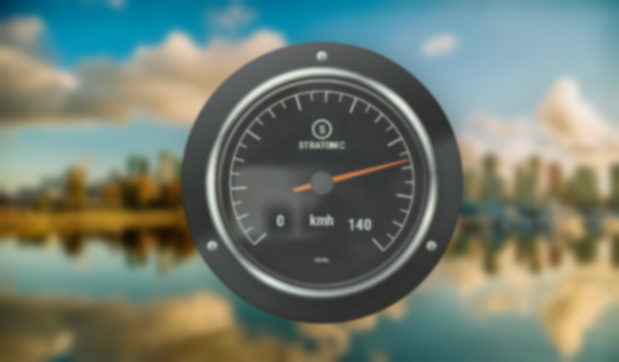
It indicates 107.5 km/h
